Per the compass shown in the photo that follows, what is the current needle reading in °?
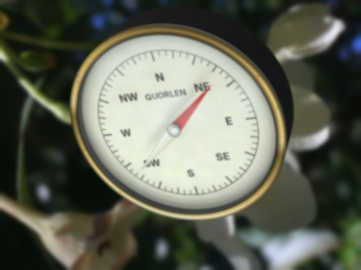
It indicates 50 °
